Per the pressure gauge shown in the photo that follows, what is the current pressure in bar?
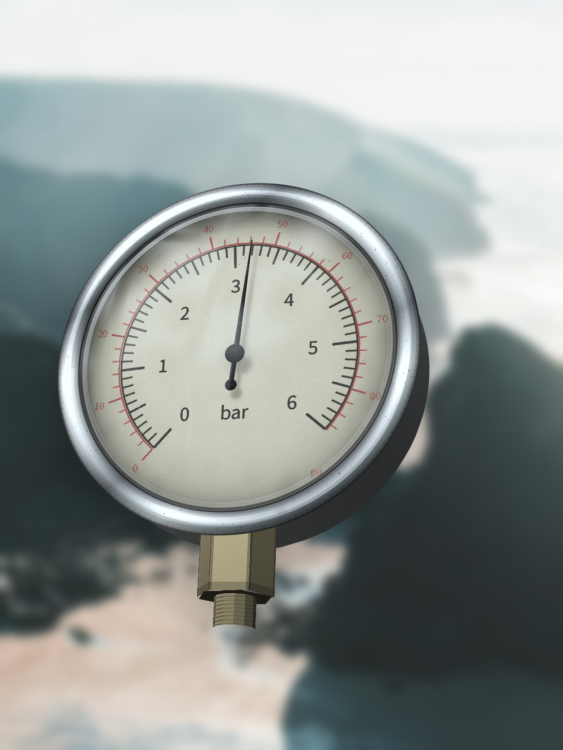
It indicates 3.2 bar
